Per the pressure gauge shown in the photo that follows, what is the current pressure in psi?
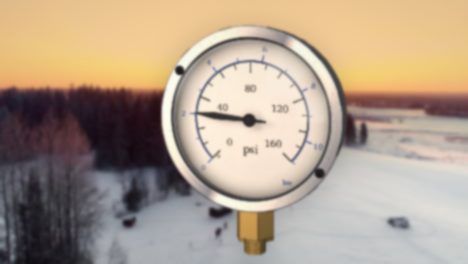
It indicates 30 psi
